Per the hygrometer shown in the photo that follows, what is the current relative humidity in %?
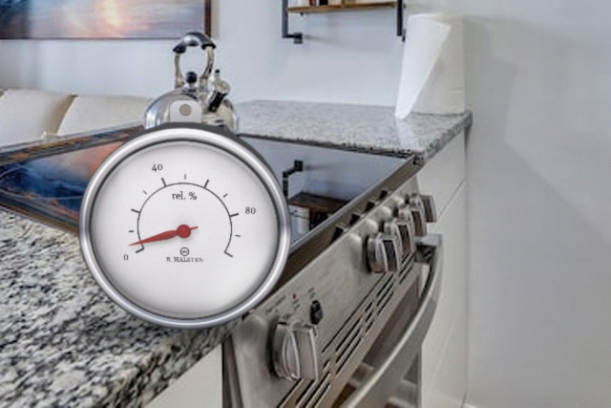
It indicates 5 %
